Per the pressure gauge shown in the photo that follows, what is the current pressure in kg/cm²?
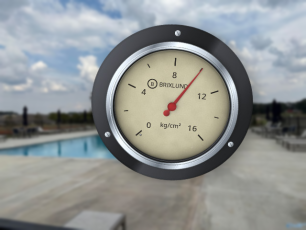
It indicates 10 kg/cm²
